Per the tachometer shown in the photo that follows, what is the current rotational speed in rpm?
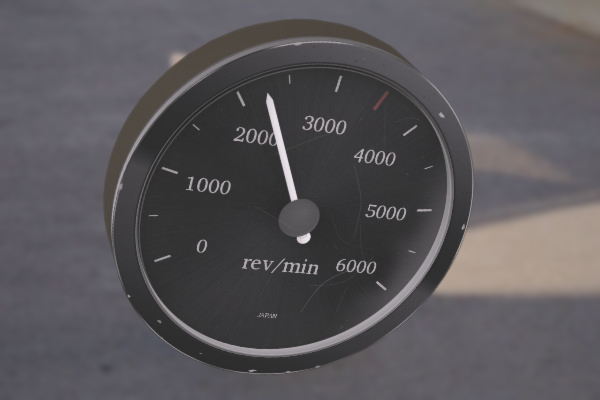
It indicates 2250 rpm
